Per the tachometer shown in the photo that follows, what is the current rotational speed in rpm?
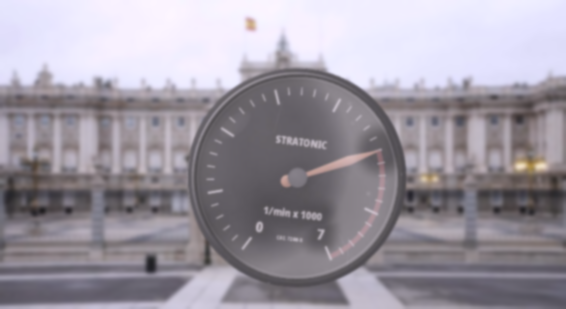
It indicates 5000 rpm
